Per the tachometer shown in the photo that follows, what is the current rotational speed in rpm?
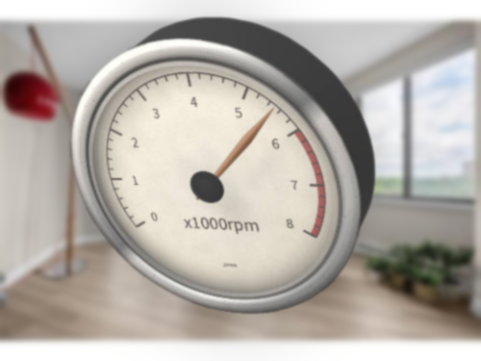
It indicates 5500 rpm
